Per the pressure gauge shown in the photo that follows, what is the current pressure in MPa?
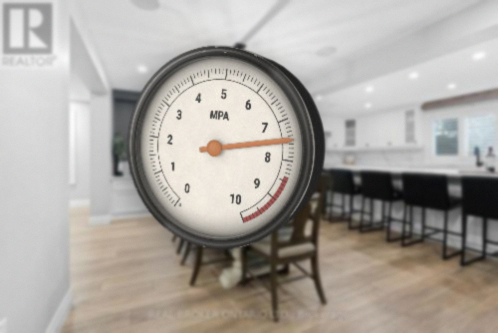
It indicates 7.5 MPa
